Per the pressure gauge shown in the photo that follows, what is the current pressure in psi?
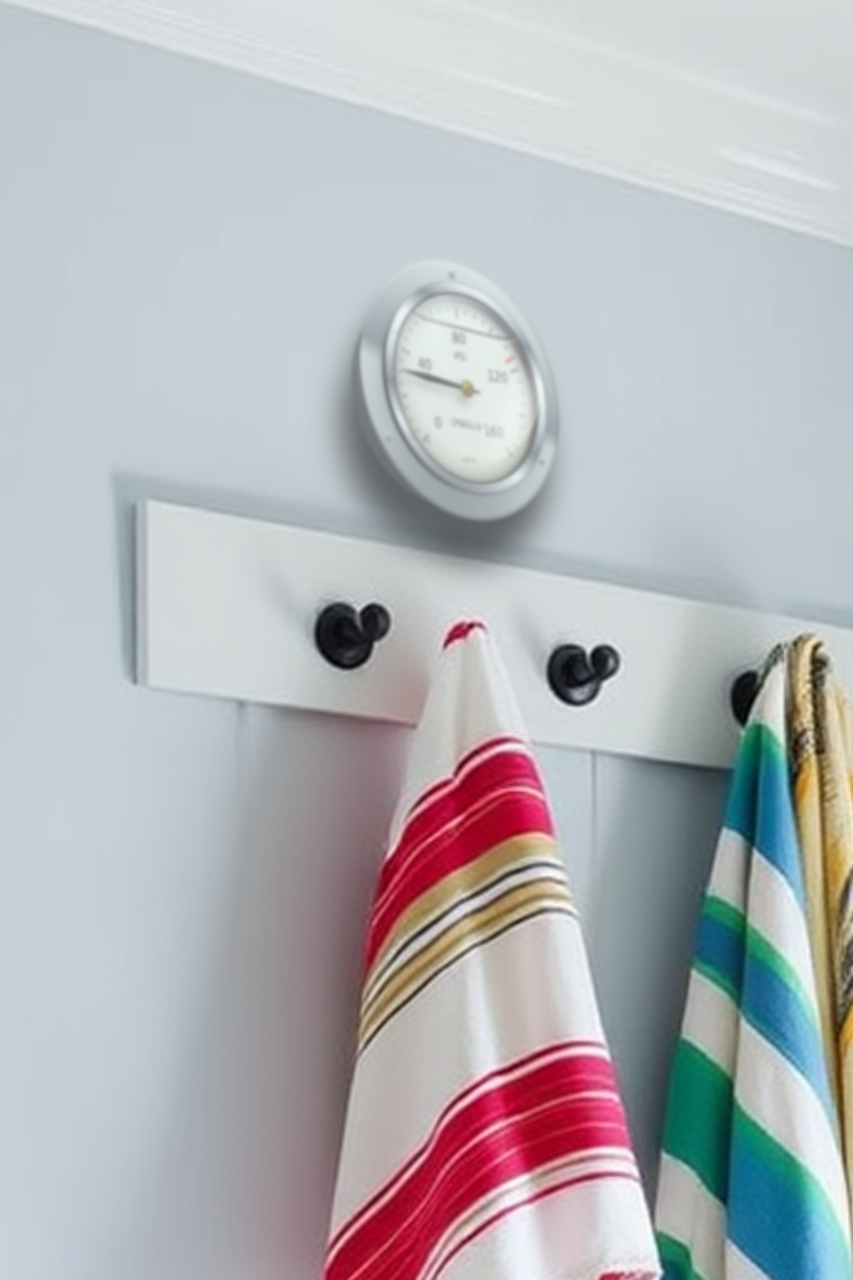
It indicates 30 psi
